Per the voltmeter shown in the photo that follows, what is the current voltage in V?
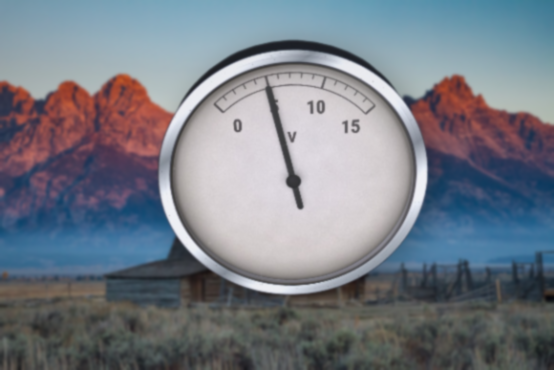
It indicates 5 V
